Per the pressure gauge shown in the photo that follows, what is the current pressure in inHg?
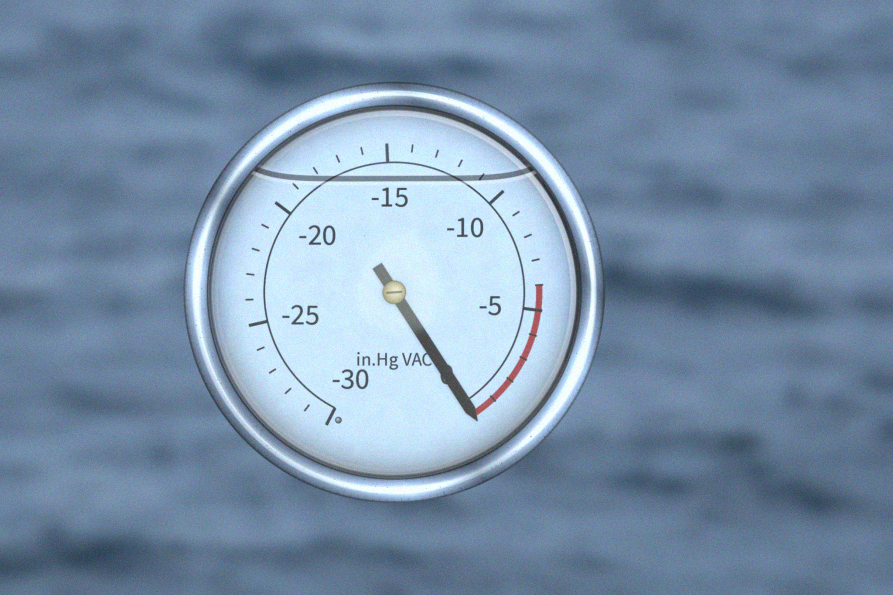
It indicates 0 inHg
